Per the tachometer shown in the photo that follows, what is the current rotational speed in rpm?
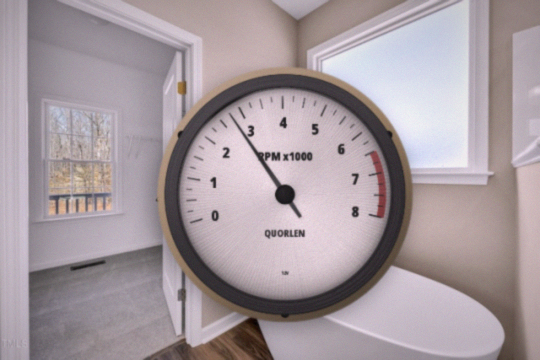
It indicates 2750 rpm
